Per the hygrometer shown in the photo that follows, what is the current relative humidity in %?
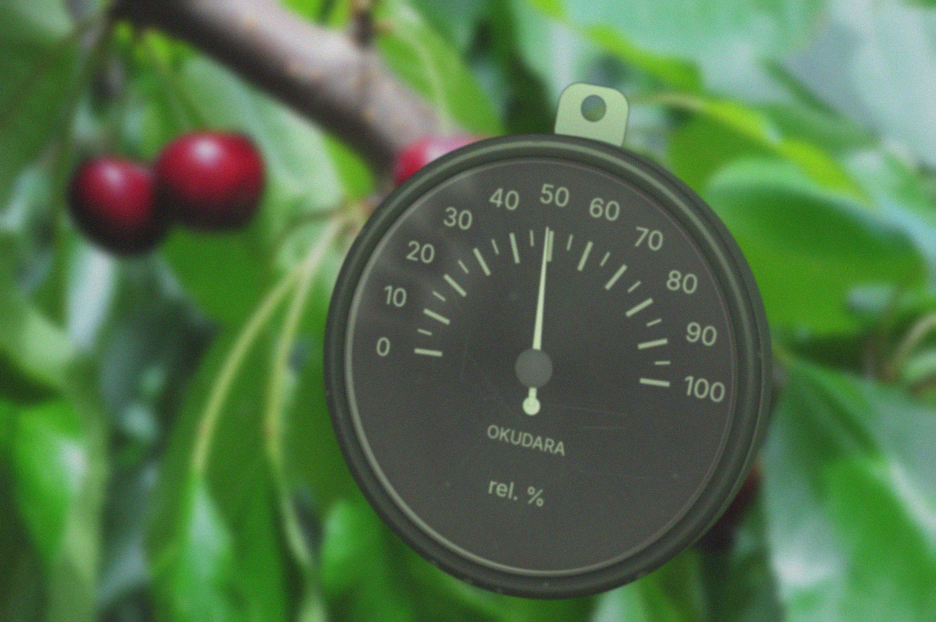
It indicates 50 %
